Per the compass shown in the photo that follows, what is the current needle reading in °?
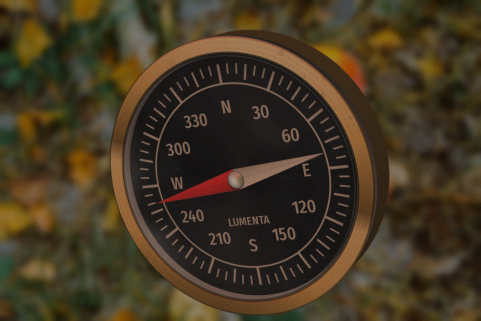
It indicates 260 °
